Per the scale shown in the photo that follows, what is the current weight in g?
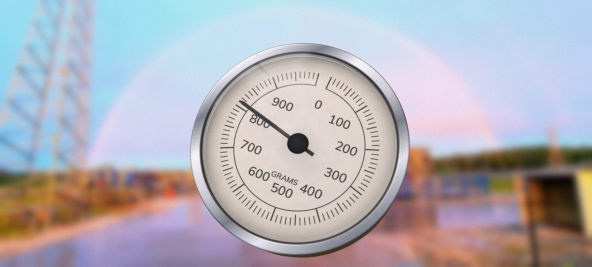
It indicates 810 g
